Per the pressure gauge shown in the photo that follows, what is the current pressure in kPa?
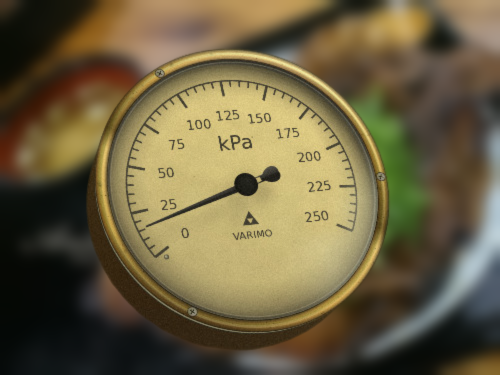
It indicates 15 kPa
